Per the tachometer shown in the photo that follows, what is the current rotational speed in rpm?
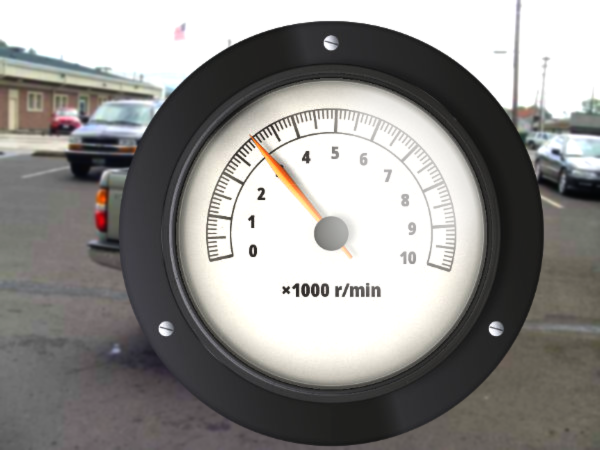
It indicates 3000 rpm
